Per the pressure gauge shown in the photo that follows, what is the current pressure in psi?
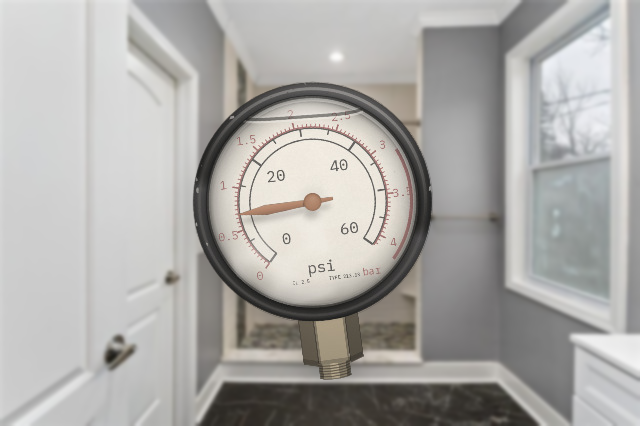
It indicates 10 psi
